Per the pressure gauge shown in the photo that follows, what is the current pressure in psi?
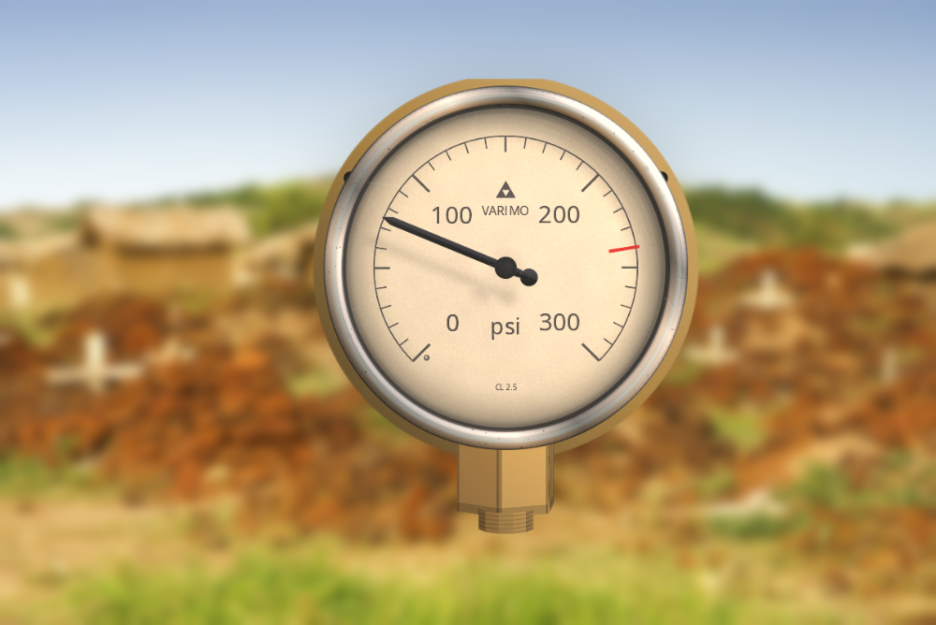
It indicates 75 psi
